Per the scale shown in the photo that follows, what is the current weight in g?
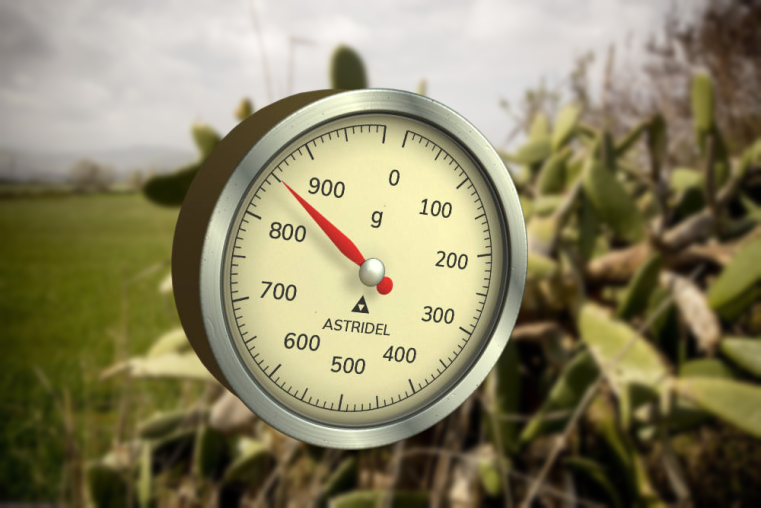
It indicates 850 g
